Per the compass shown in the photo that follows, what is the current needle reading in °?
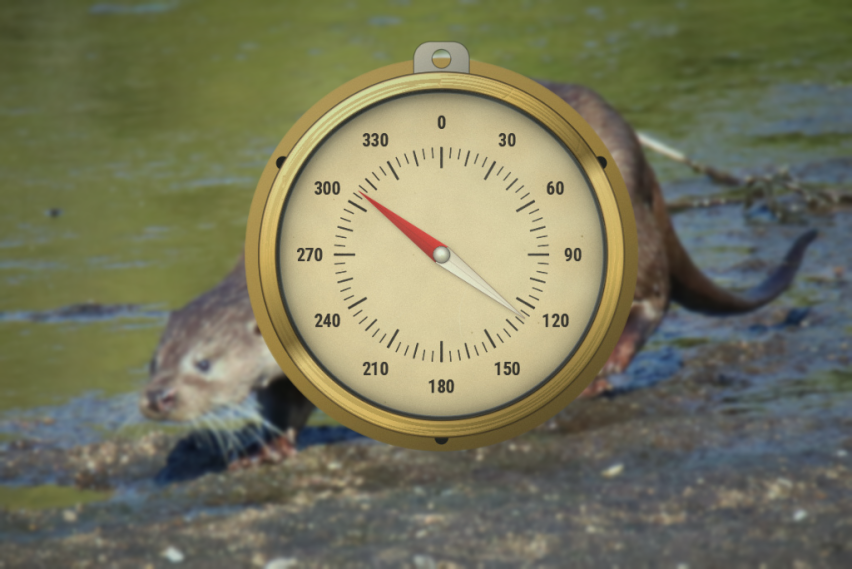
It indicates 307.5 °
